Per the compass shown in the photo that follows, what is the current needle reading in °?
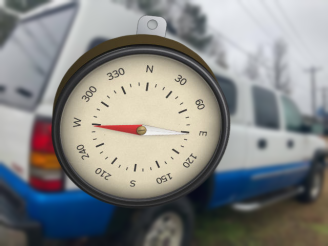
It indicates 270 °
